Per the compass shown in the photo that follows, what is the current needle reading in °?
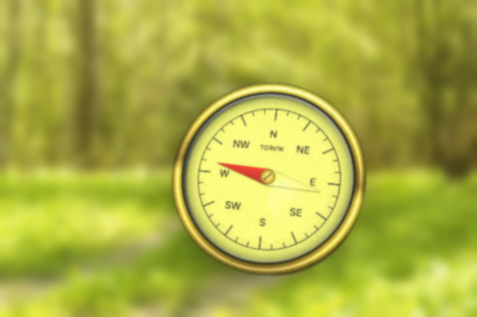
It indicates 280 °
